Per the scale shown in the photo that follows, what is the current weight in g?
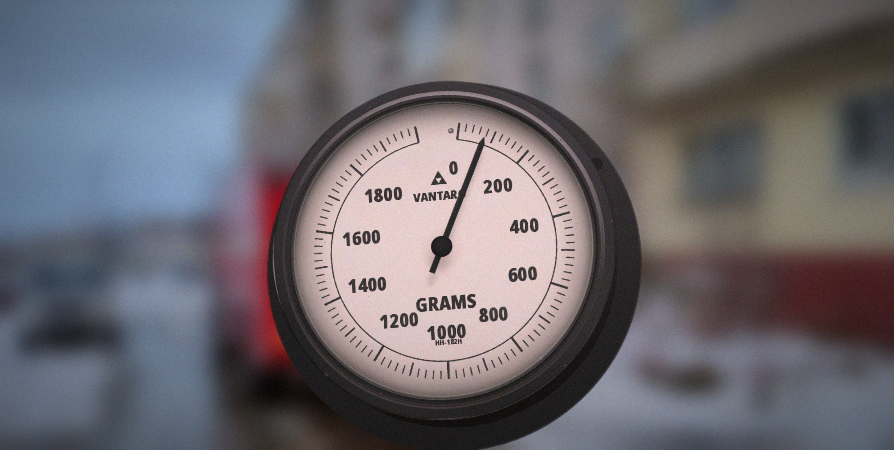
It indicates 80 g
